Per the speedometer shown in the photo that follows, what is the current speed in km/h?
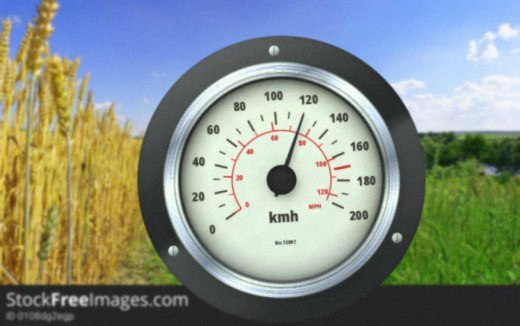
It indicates 120 km/h
